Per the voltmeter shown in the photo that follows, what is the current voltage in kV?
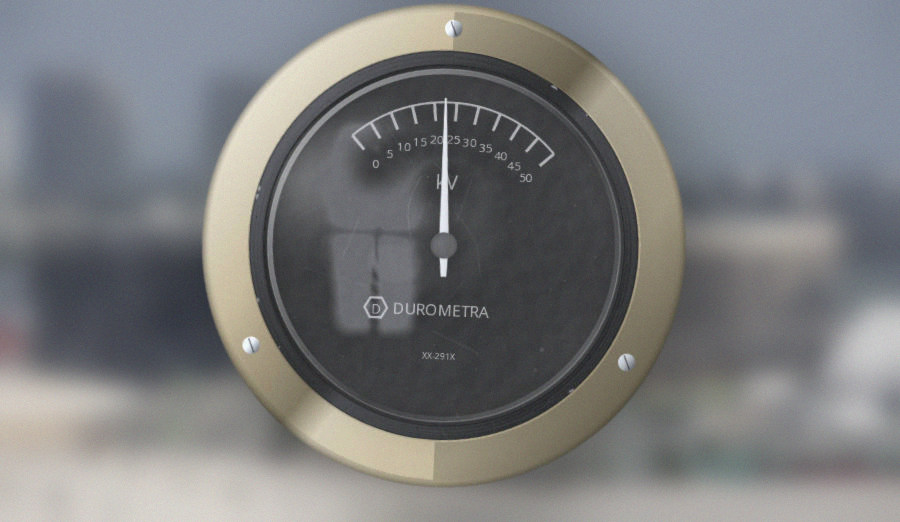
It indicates 22.5 kV
